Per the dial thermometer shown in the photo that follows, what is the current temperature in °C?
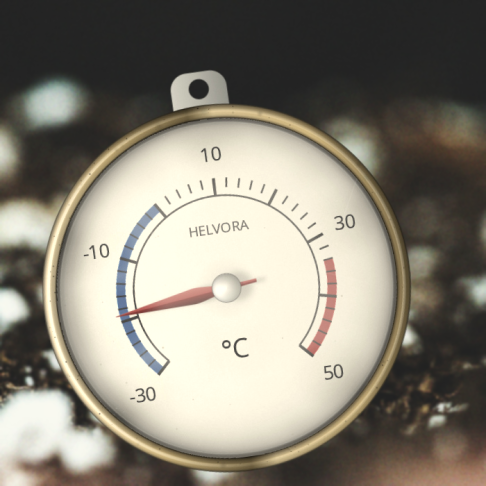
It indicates -19 °C
